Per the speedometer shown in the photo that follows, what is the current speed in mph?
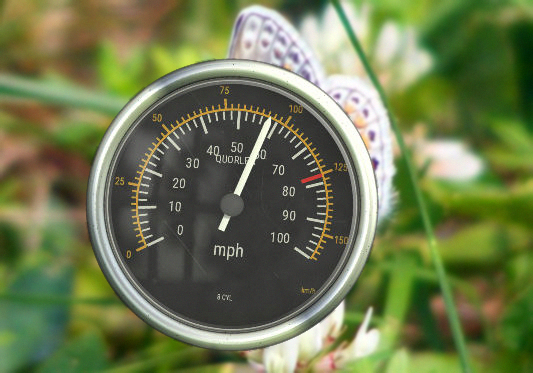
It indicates 58 mph
